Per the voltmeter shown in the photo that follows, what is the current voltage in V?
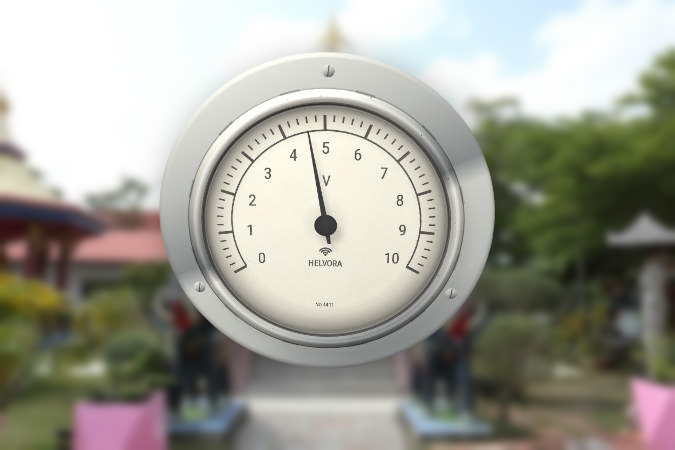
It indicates 4.6 V
